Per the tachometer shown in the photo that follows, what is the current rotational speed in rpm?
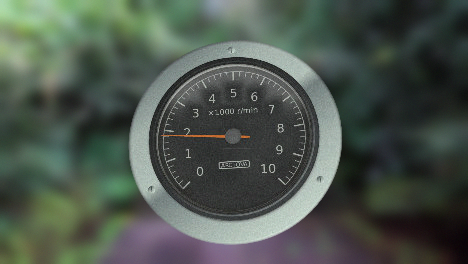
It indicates 1800 rpm
